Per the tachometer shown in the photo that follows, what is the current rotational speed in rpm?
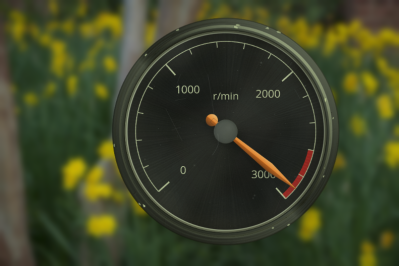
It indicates 2900 rpm
